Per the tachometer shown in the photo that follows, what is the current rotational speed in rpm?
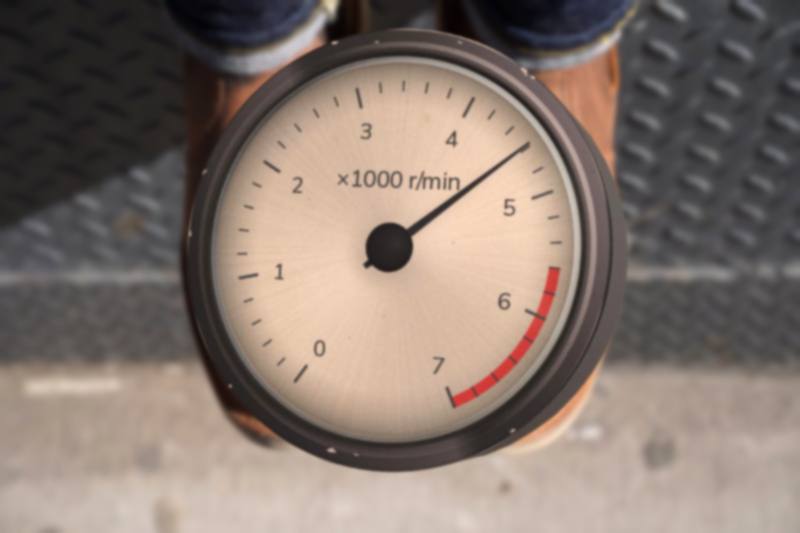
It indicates 4600 rpm
